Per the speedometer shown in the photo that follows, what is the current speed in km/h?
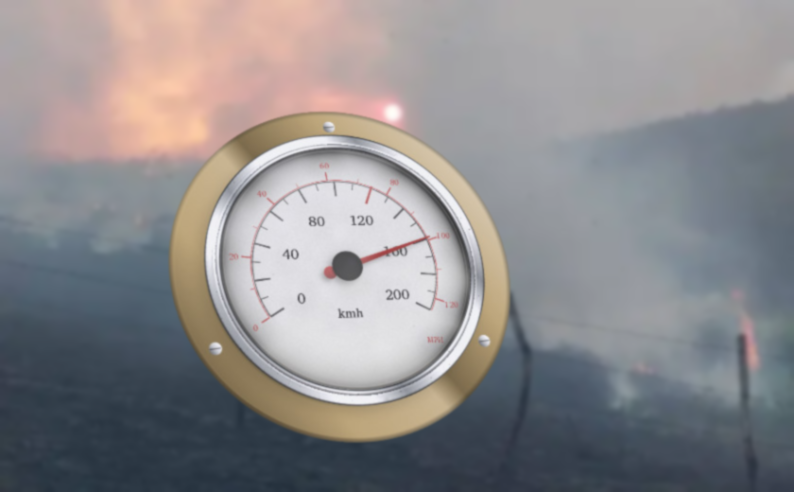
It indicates 160 km/h
